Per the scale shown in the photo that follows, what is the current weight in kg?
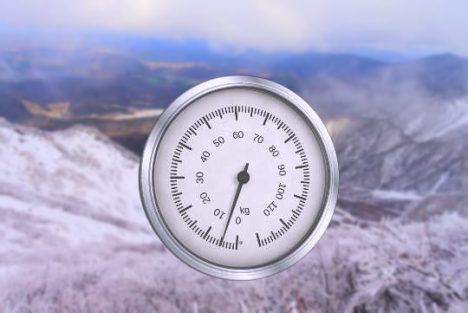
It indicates 5 kg
